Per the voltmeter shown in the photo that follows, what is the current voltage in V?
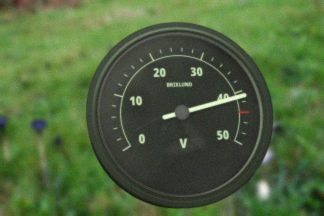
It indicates 41 V
